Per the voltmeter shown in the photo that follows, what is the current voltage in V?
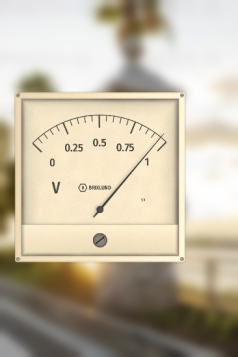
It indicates 0.95 V
